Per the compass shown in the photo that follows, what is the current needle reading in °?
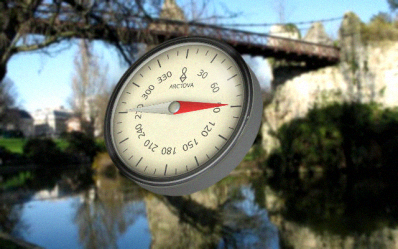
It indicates 90 °
